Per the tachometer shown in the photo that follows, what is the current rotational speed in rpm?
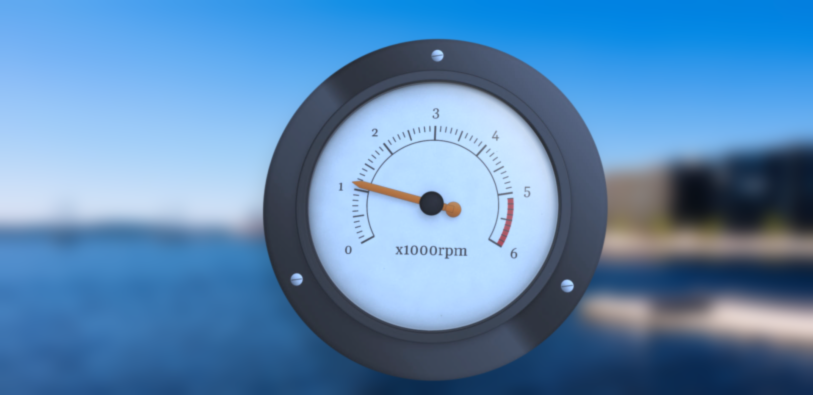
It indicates 1100 rpm
